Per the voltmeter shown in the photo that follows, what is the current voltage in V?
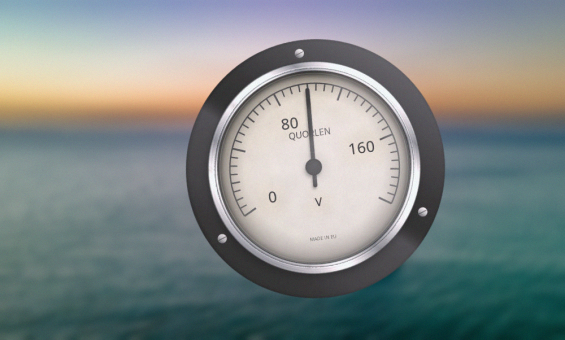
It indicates 100 V
